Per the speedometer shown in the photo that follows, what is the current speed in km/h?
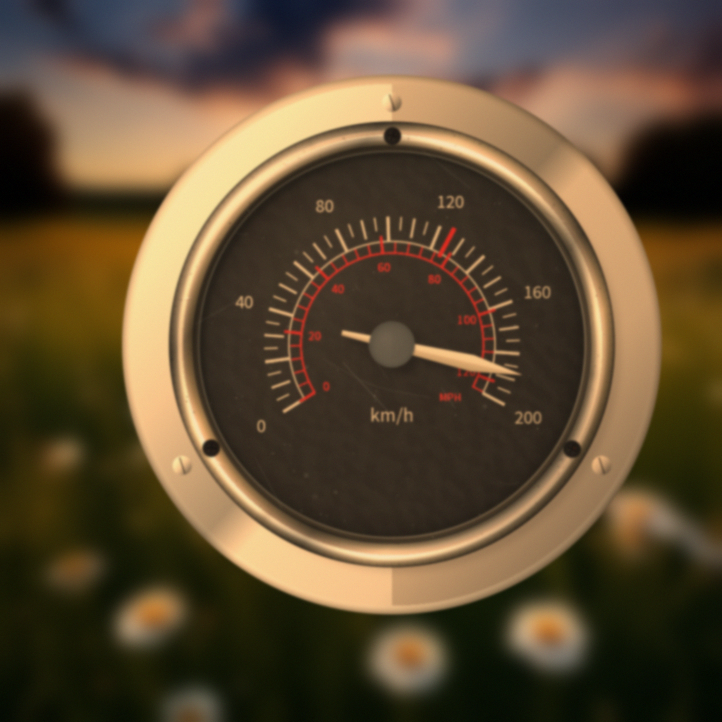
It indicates 187.5 km/h
